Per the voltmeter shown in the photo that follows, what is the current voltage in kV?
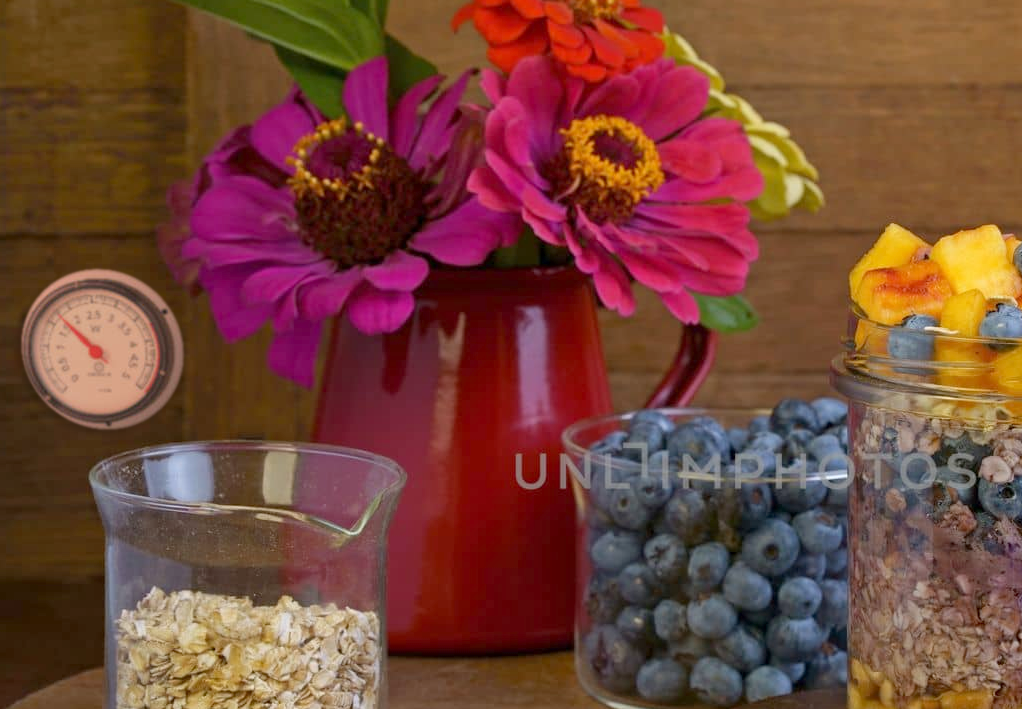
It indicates 1.75 kV
